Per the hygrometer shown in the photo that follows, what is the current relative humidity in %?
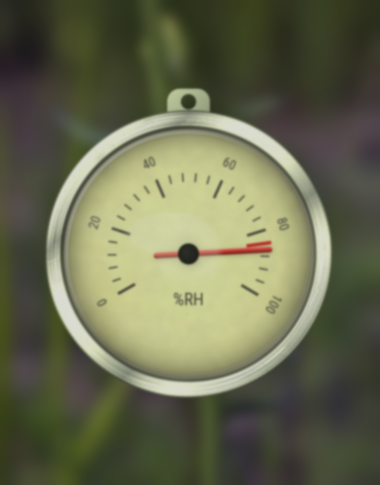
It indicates 86 %
